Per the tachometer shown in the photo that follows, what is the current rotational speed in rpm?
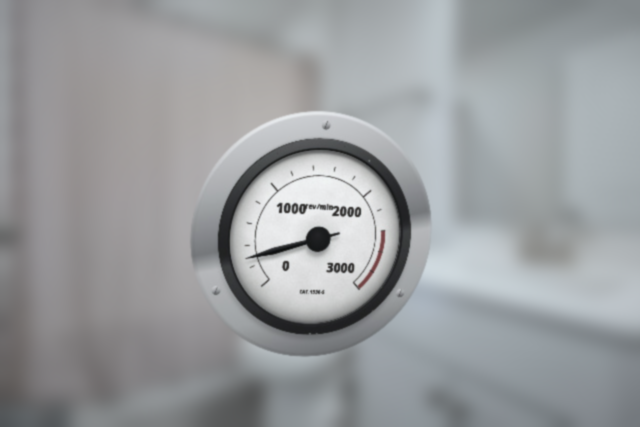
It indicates 300 rpm
